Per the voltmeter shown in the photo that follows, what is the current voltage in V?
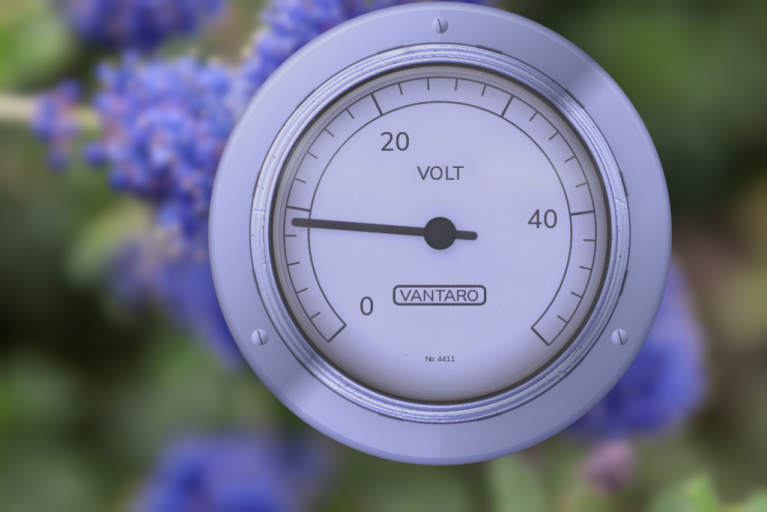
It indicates 9 V
